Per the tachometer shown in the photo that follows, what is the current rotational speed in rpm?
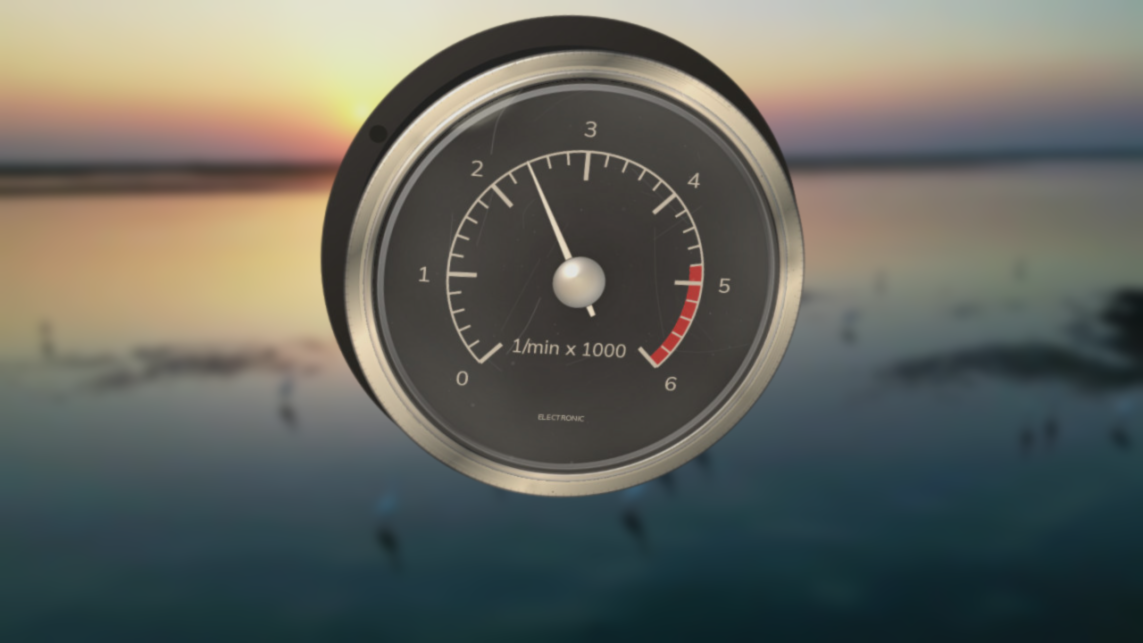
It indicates 2400 rpm
